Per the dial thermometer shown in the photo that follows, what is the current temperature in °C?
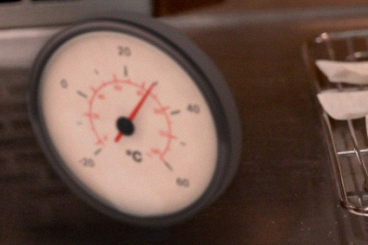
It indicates 30 °C
